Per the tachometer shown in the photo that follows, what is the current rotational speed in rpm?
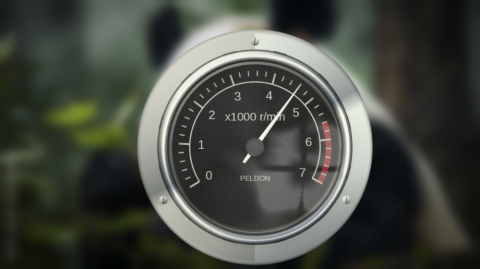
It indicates 4600 rpm
